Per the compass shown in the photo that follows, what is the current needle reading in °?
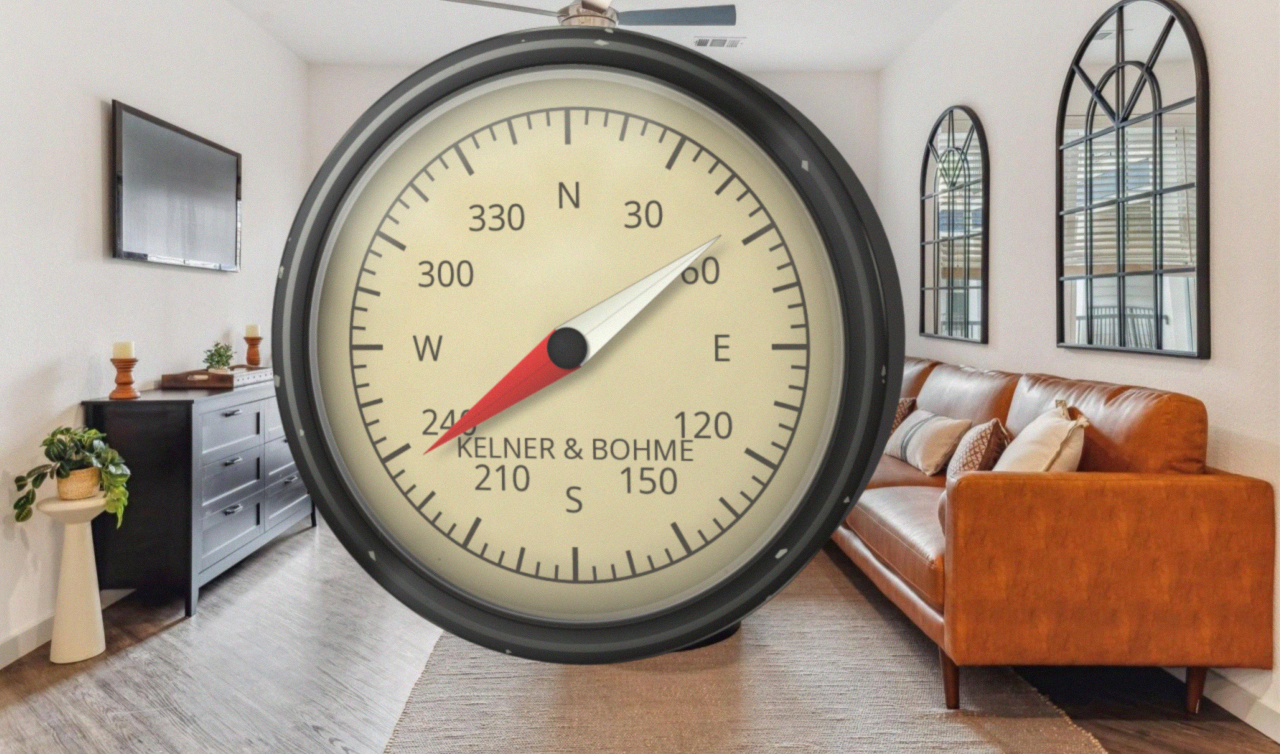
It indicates 235 °
